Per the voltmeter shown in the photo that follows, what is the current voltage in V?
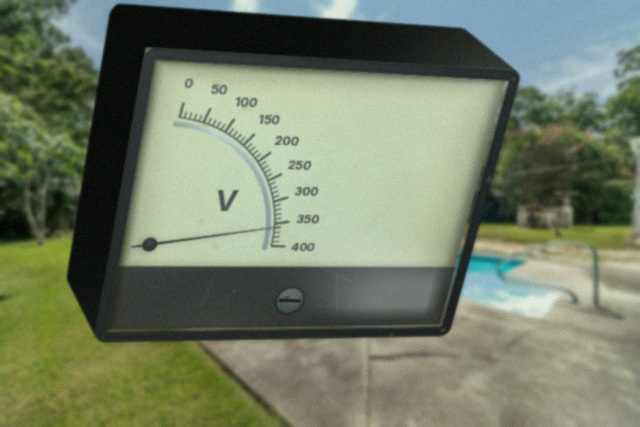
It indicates 350 V
